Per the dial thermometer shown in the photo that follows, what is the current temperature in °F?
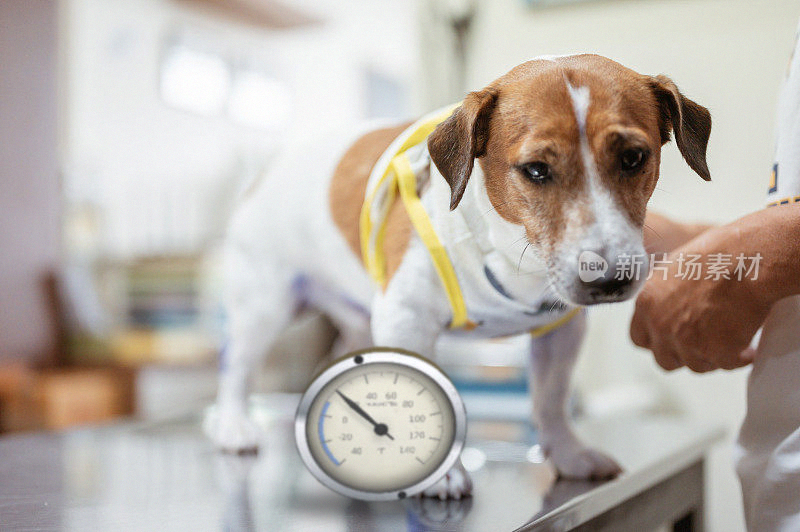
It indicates 20 °F
